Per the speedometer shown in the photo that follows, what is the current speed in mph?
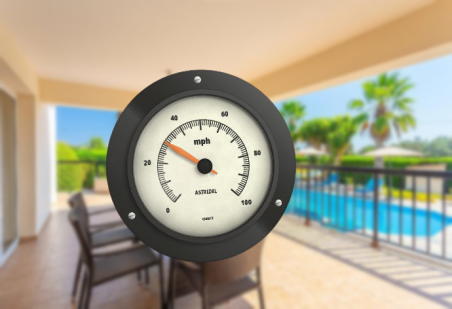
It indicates 30 mph
